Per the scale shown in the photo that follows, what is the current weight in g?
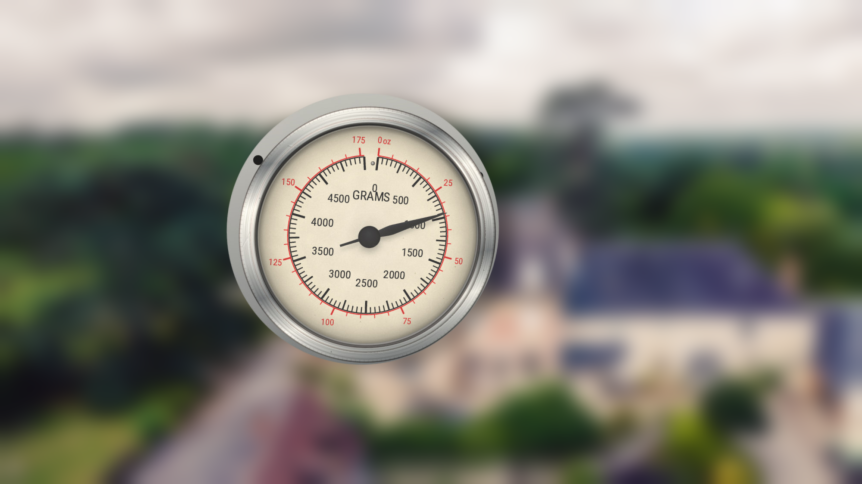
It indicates 950 g
